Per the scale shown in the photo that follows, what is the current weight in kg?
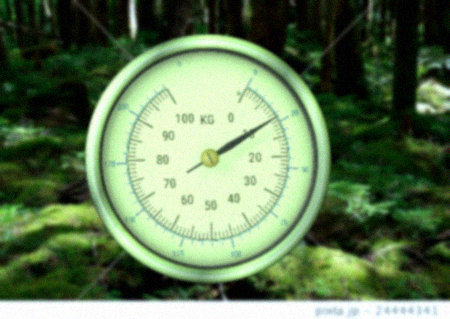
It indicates 10 kg
